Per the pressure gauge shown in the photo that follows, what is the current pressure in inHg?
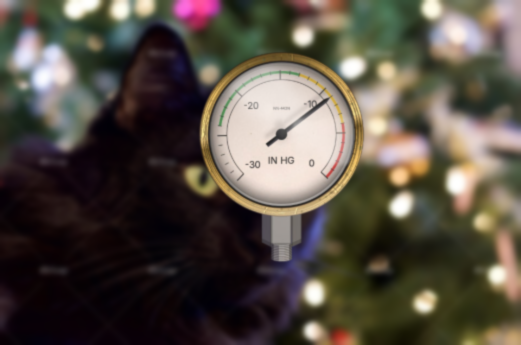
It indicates -9 inHg
